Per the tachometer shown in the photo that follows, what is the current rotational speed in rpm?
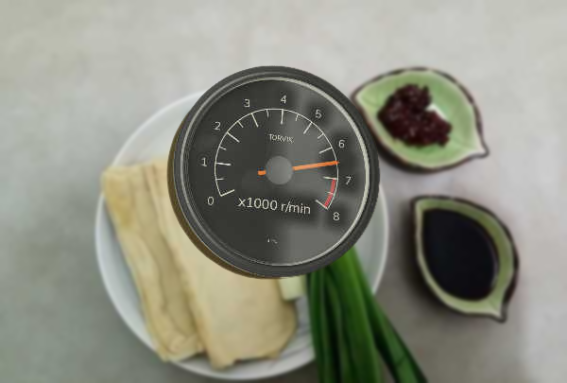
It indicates 6500 rpm
